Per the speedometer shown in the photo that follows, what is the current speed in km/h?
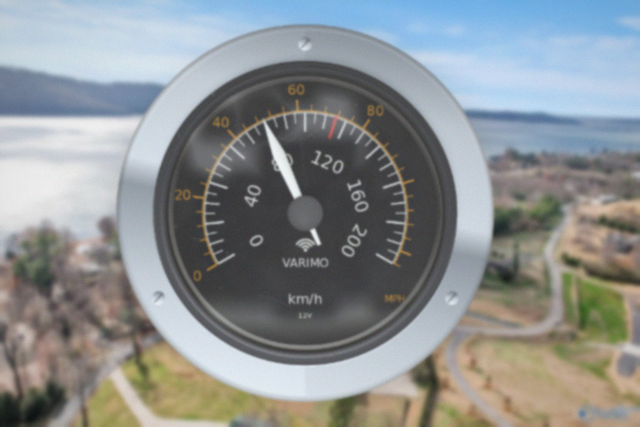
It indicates 80 km/h
